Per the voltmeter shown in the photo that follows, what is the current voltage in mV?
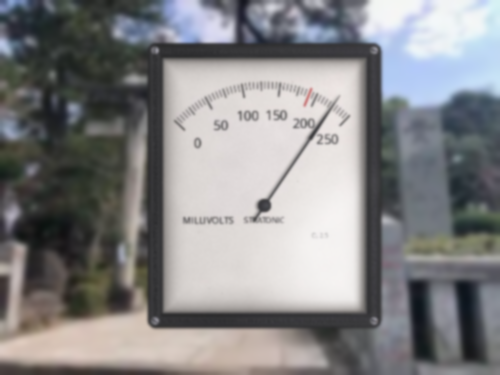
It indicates 225 mV
